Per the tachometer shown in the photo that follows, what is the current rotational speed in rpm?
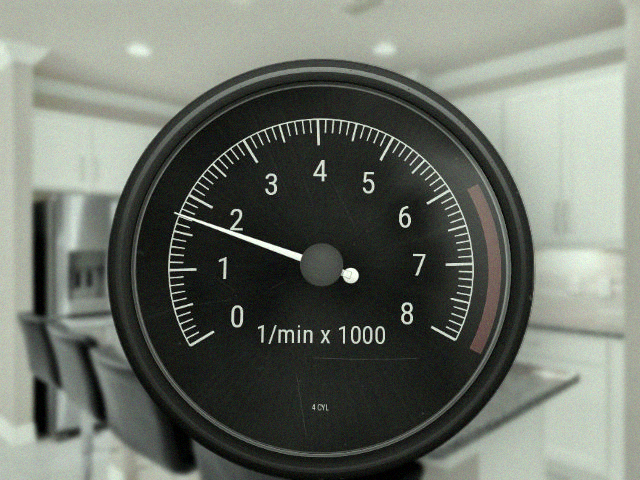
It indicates 1700 rpm
